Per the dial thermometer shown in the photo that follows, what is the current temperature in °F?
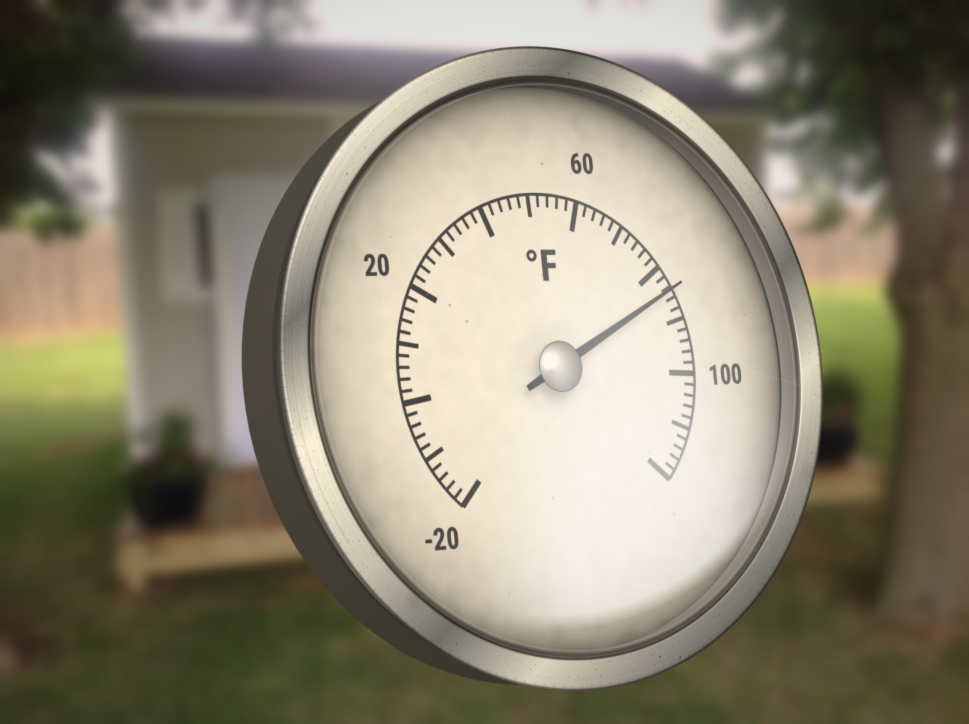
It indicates 84 °F
